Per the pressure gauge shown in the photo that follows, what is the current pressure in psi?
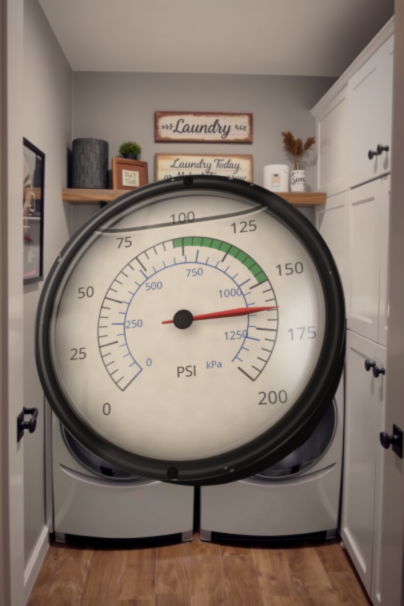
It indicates 165 psi
